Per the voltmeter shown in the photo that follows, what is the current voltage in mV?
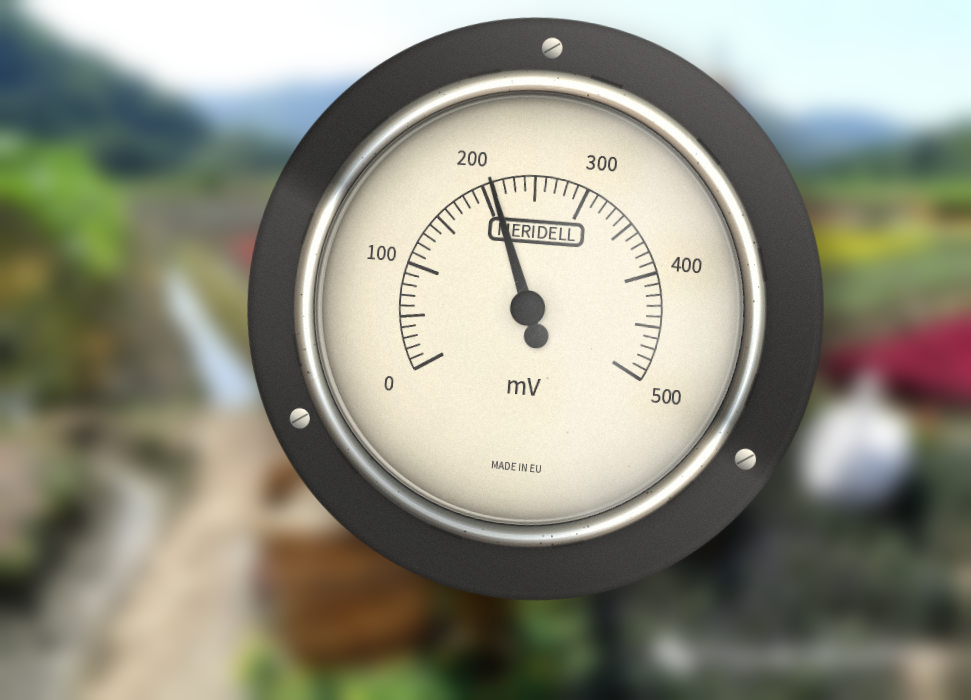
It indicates 210 mV
